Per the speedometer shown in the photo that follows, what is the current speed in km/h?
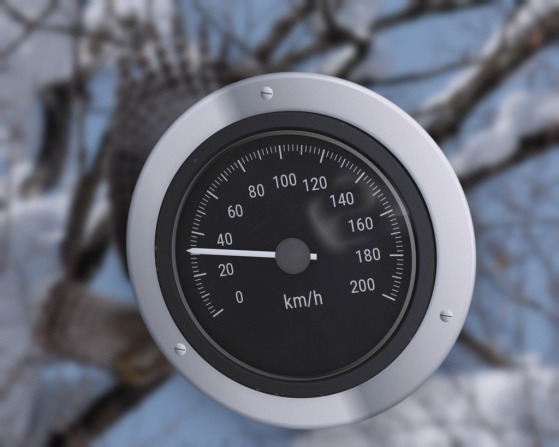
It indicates 32 km/h
